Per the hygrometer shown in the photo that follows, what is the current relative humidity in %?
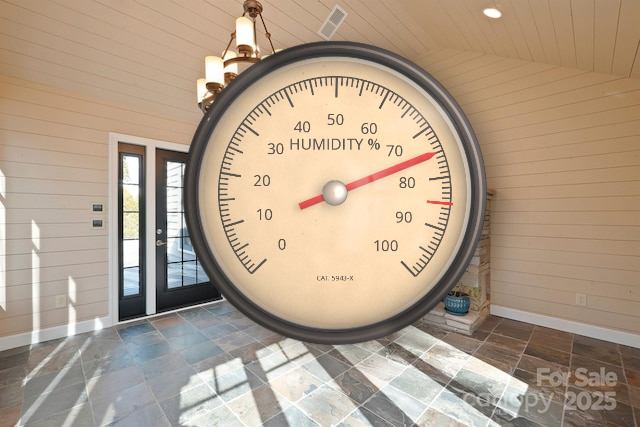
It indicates 75 %
